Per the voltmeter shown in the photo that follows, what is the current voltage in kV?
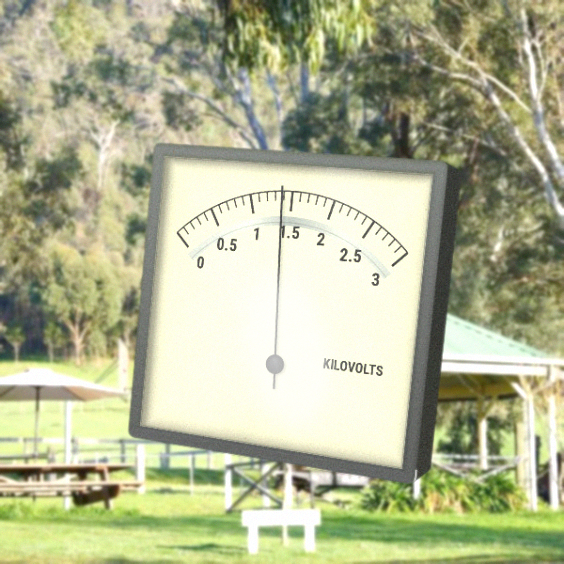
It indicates 1.4 kV
